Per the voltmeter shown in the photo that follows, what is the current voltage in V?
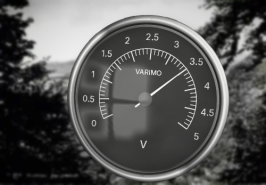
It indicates 3.5 V
